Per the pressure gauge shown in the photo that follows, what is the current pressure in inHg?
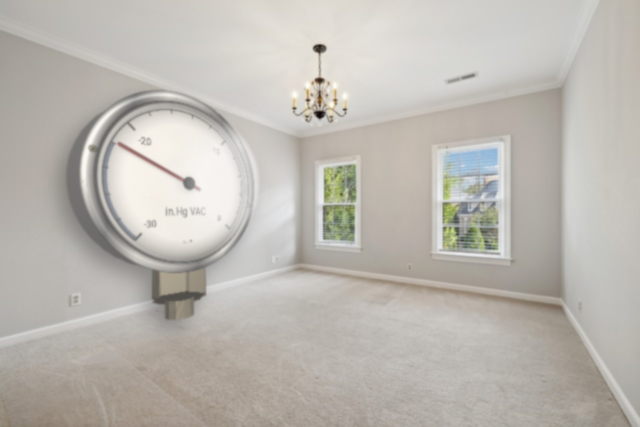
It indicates -22 inHg
